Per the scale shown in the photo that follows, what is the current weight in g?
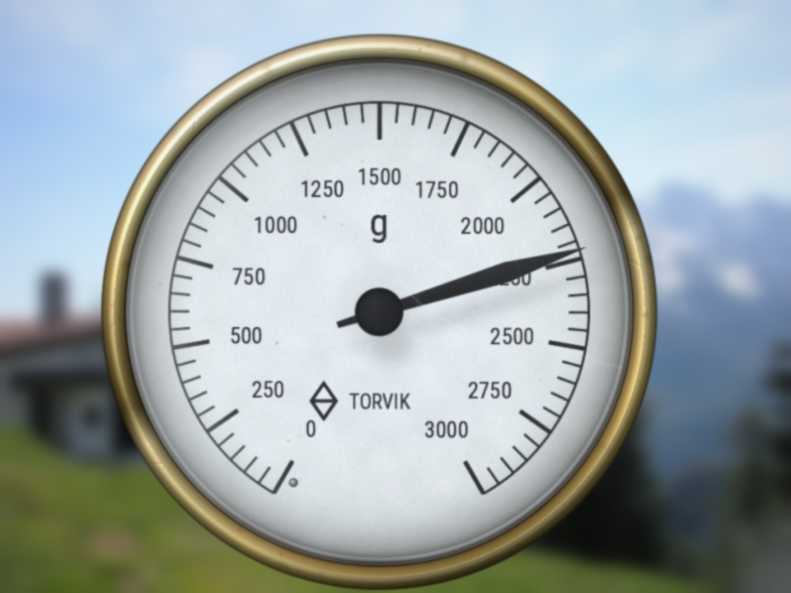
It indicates 2225 g
